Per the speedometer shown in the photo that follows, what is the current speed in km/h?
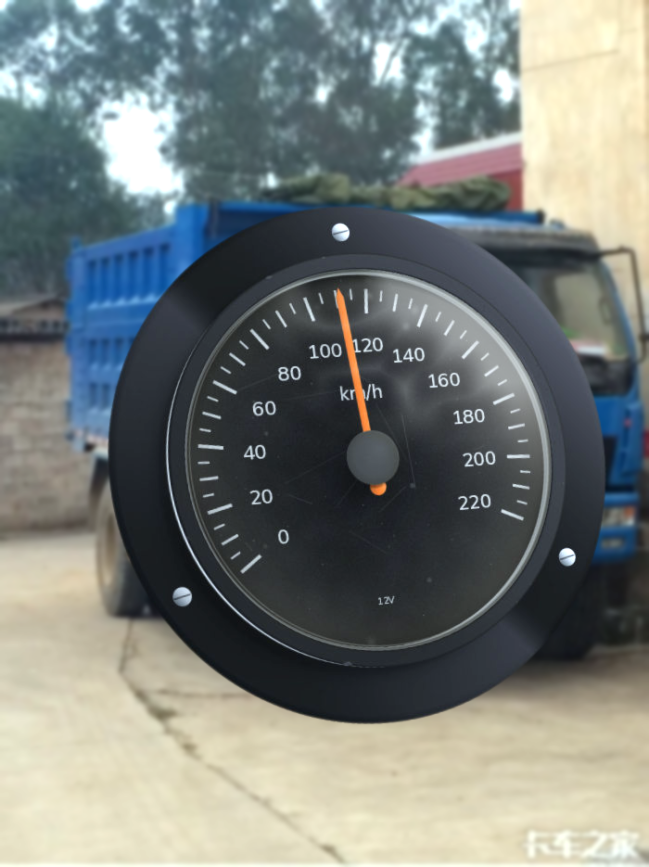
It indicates 110 km/h
